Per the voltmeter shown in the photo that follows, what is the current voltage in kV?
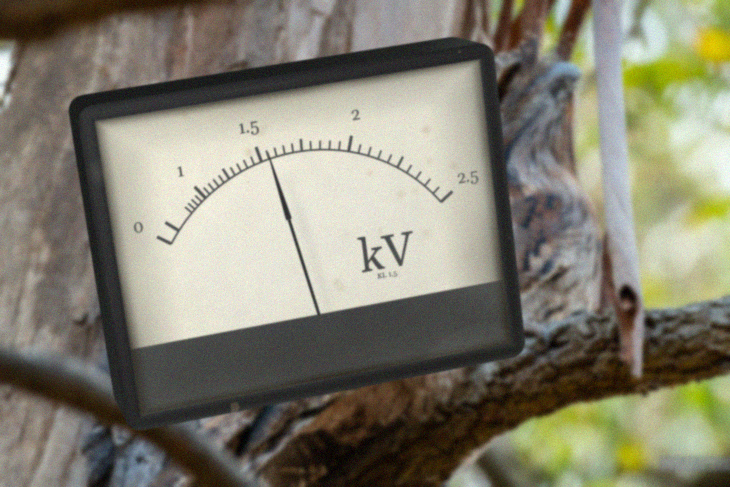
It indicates 1.55 kV
